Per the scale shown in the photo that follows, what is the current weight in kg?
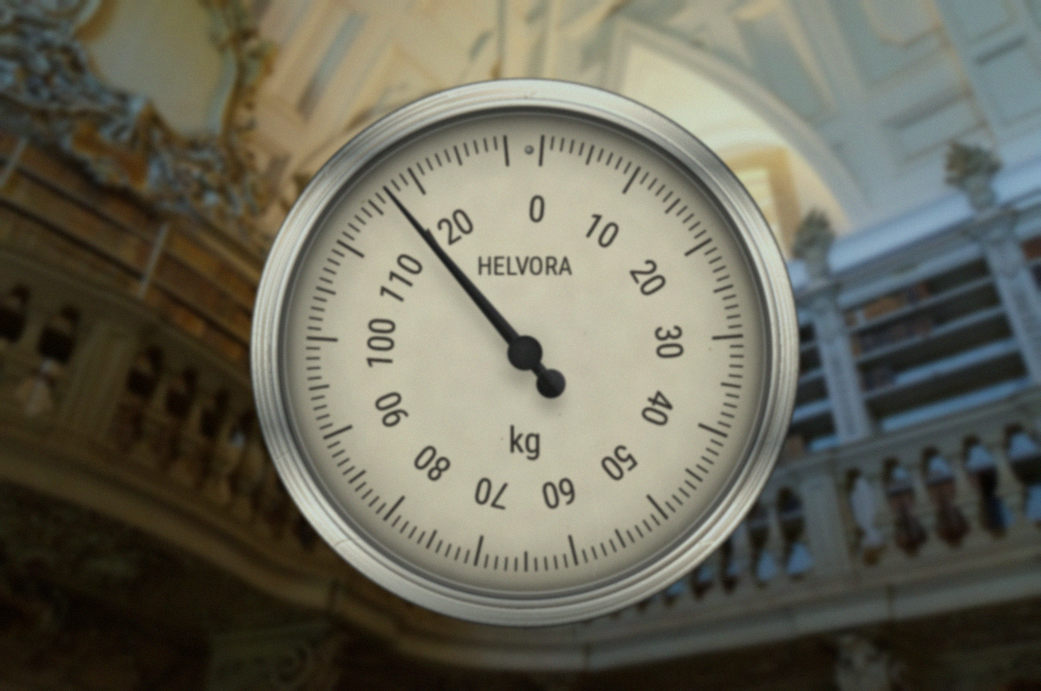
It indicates 117 kg
